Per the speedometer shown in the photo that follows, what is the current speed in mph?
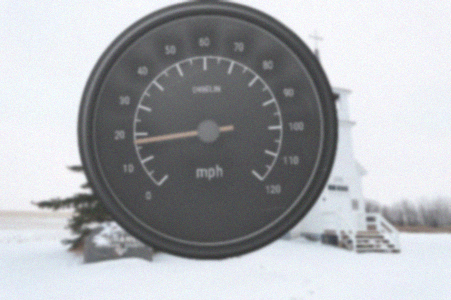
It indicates 17.5 mph
